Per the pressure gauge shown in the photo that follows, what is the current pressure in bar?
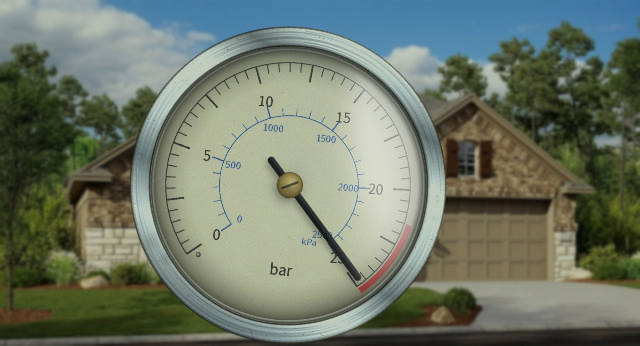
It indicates 24.75 bar
